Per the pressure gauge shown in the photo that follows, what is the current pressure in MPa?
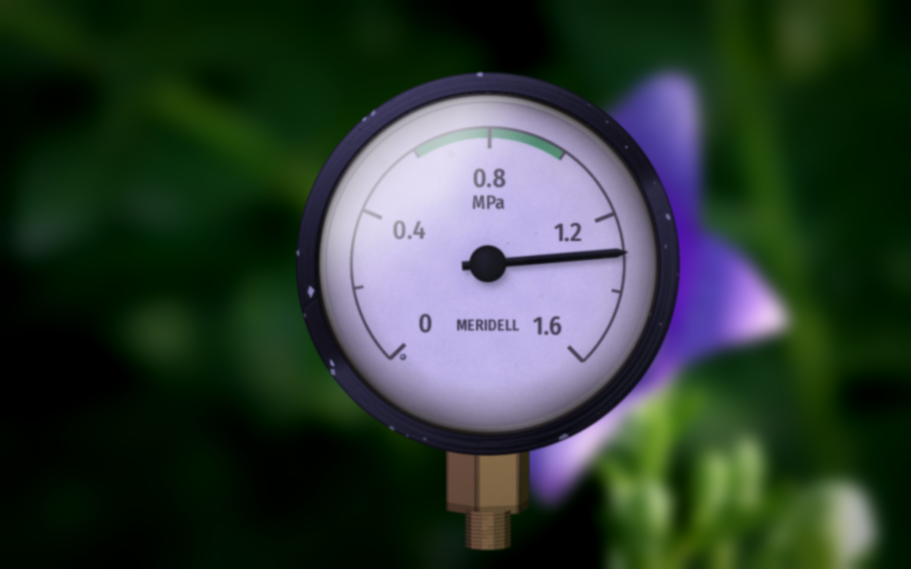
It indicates 1.3 MPa
